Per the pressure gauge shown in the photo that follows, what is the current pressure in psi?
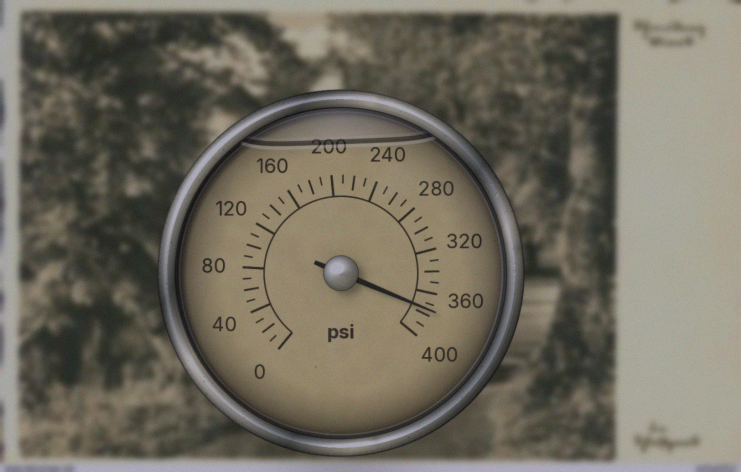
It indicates 375 psi
